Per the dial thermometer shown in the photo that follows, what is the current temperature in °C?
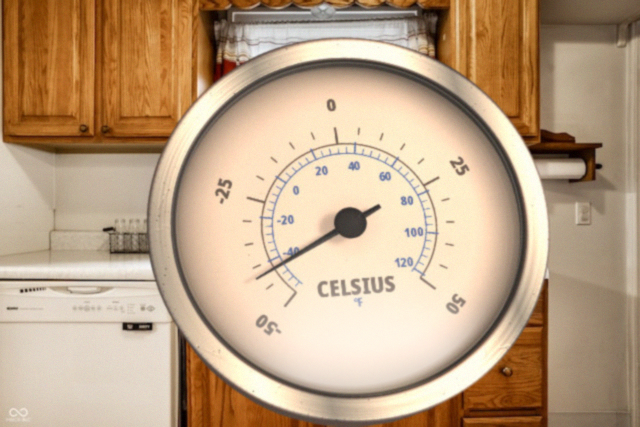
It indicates -42.5 °C
